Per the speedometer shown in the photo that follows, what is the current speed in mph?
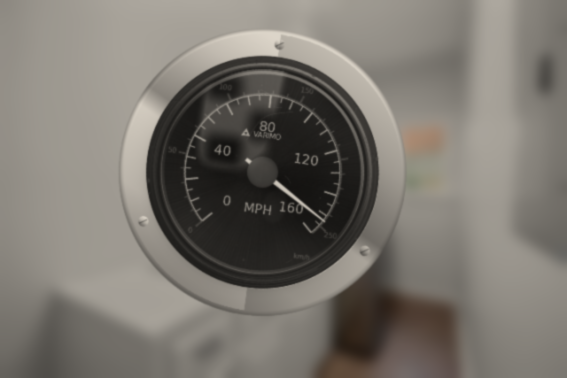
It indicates 152.5 mph
